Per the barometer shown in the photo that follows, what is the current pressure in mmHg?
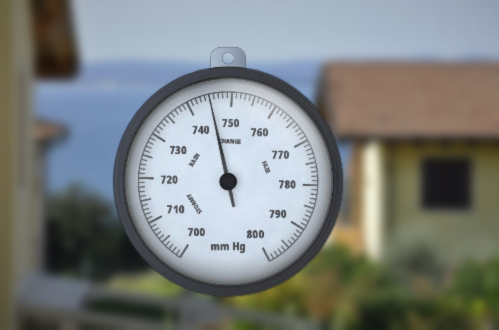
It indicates 745 mmHg
